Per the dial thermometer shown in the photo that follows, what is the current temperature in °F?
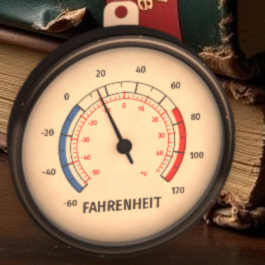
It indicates 15 °F
